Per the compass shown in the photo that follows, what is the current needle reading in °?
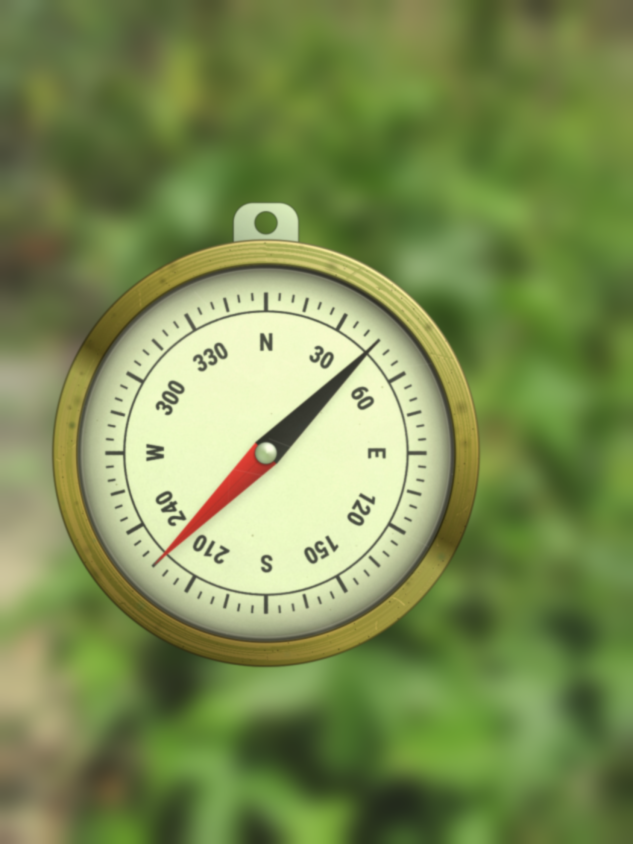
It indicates 225 °
